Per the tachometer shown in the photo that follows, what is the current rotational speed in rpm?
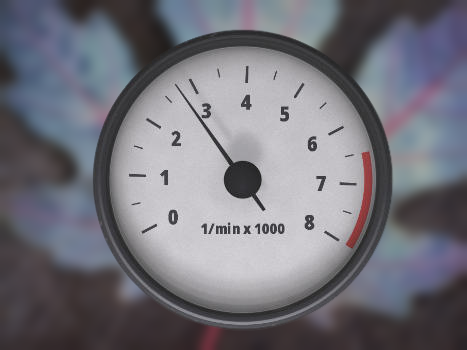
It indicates 2750 rpm
